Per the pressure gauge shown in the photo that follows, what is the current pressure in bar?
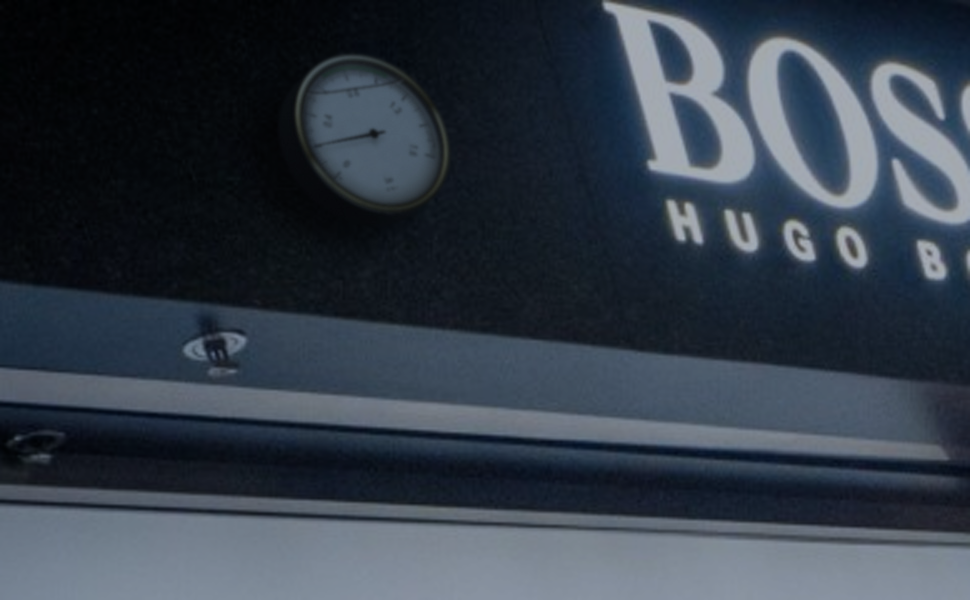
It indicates 0.2 bar
